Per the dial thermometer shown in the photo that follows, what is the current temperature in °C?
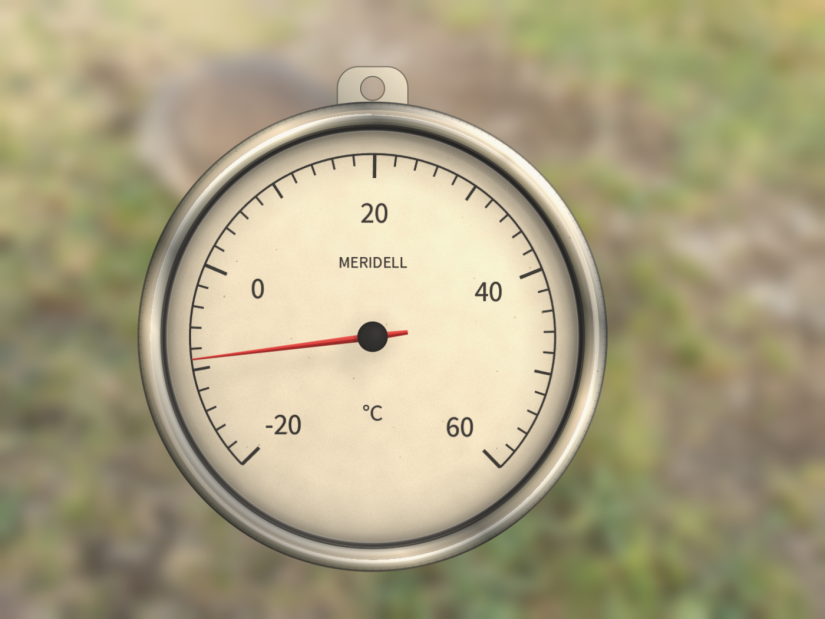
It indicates -9 °C
